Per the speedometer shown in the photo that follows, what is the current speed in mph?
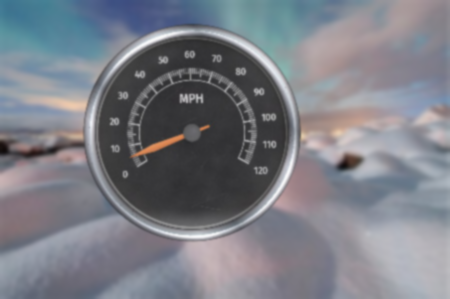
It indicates 5 mph
